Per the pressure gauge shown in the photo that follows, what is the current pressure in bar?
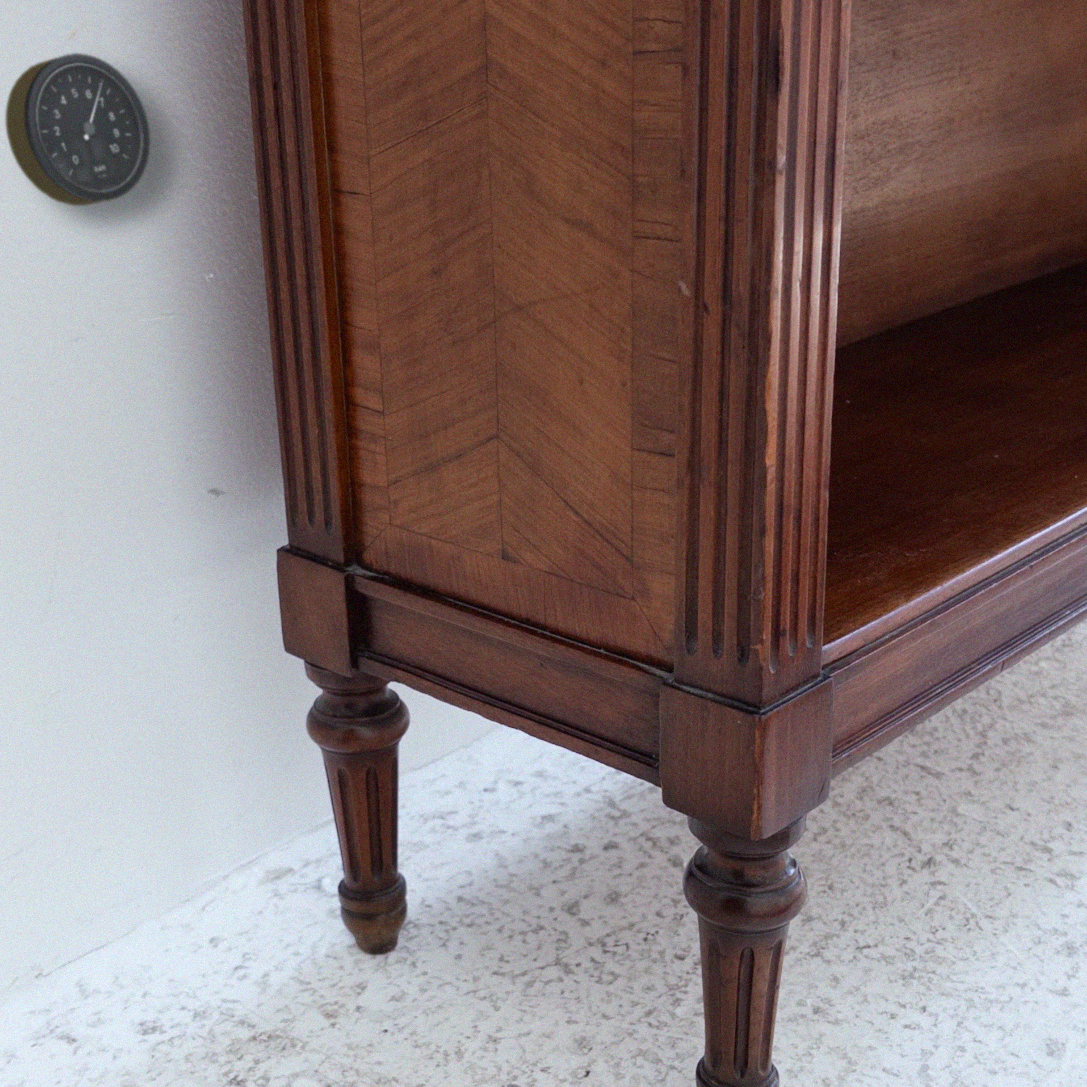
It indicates 6.5 bar
